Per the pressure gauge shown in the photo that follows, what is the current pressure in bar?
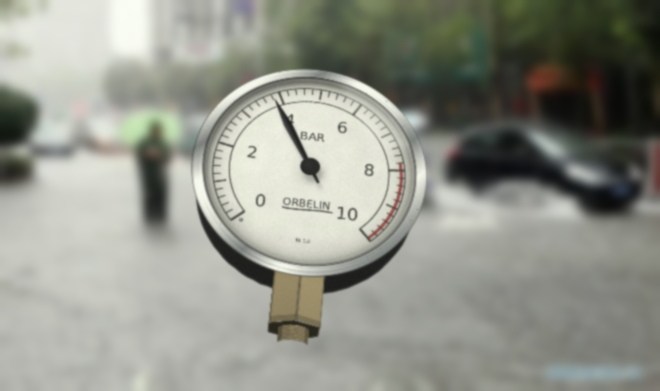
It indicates 3.8 bar
